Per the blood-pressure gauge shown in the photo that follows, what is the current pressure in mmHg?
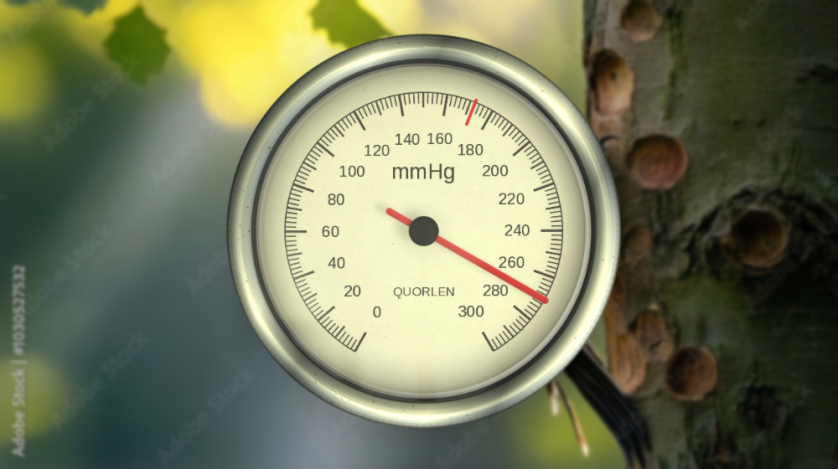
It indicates 270 mmHg
